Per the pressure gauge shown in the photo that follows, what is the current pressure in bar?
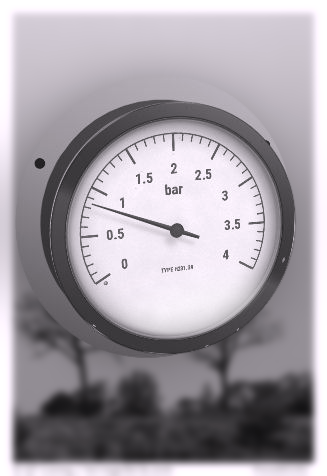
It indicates 0.85 bar
